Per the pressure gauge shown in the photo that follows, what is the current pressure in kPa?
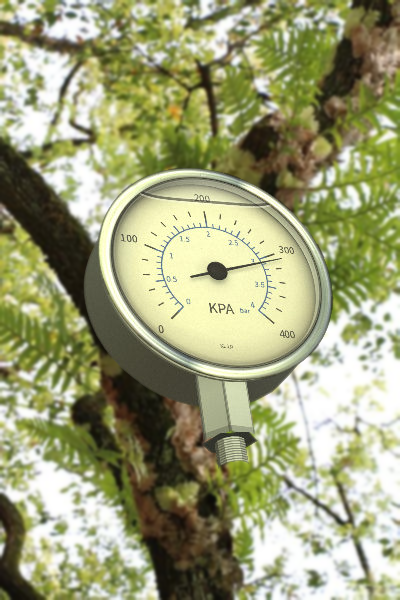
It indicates 310 kPa
